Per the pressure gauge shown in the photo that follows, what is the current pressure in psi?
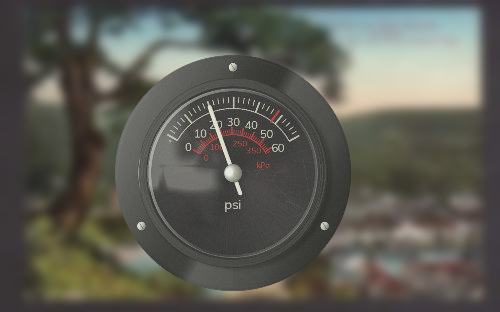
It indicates 20 psi
